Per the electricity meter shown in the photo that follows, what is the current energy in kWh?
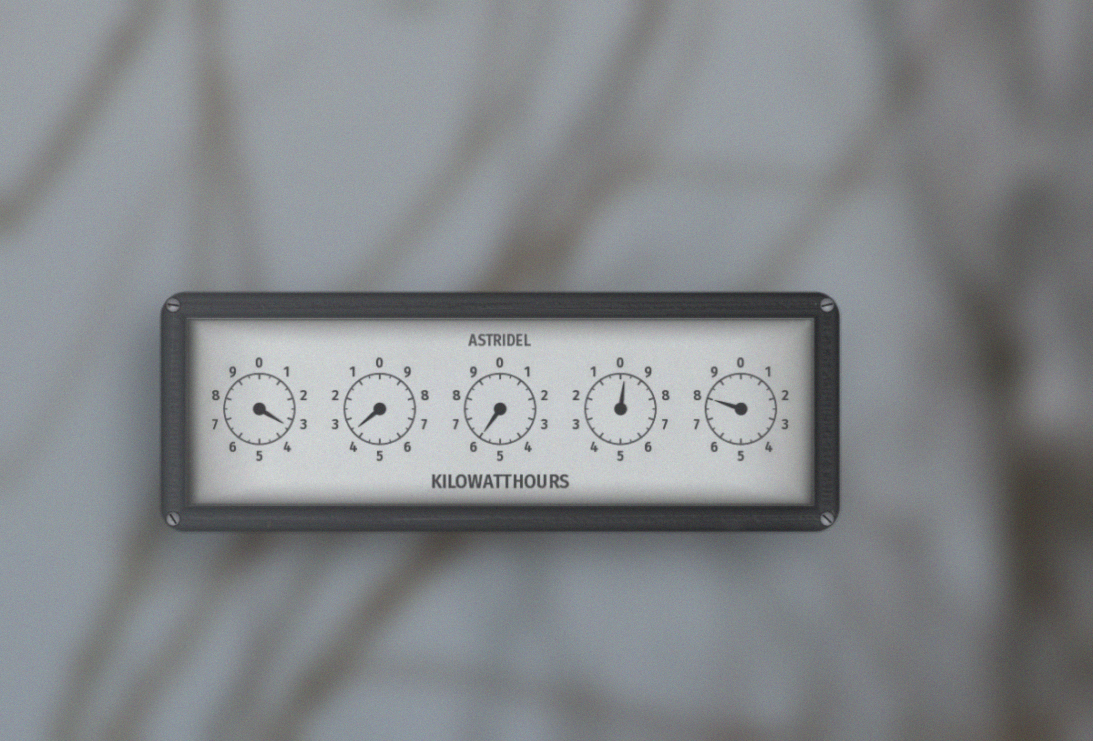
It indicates 33598 kWh
